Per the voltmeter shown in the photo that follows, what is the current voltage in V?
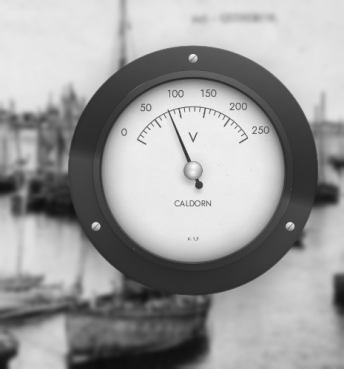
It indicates 80 V
